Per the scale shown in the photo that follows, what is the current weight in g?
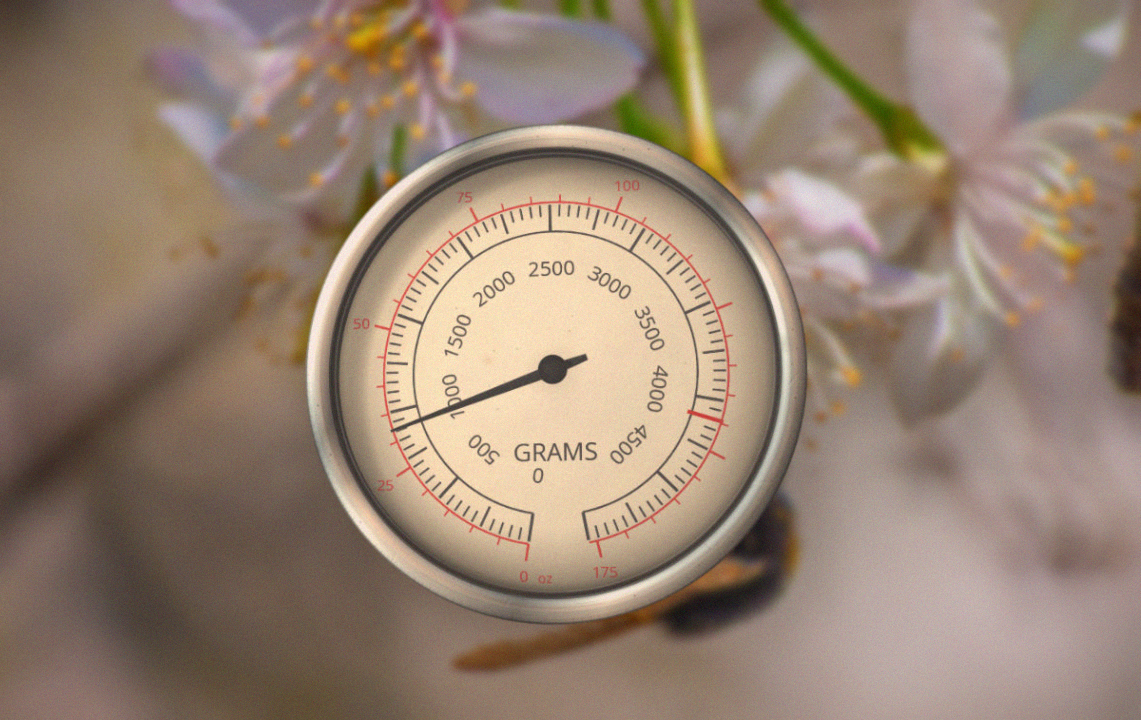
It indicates 900 g
